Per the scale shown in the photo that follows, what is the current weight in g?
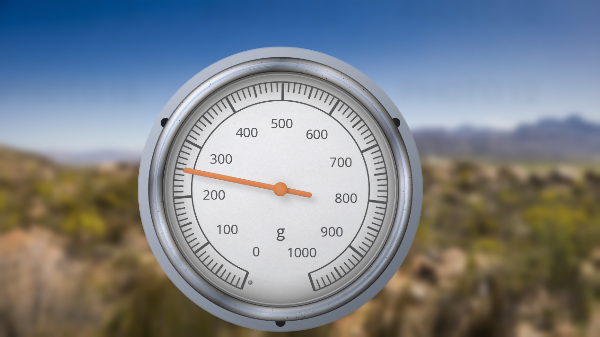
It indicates 250 g
